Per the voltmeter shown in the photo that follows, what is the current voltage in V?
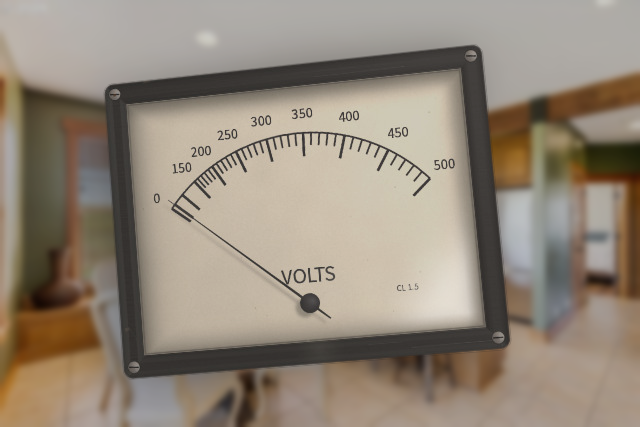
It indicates 50 V
